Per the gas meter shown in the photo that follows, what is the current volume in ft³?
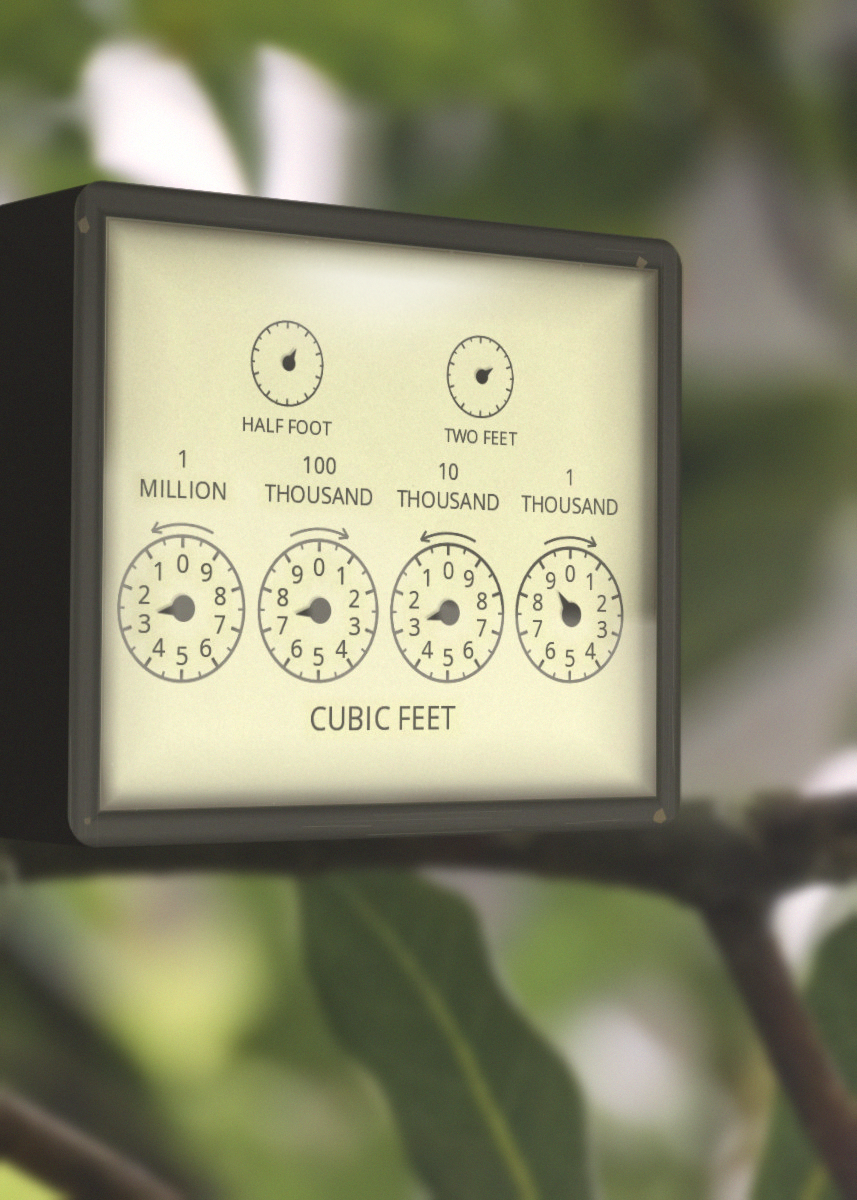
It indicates 272900 ft³
